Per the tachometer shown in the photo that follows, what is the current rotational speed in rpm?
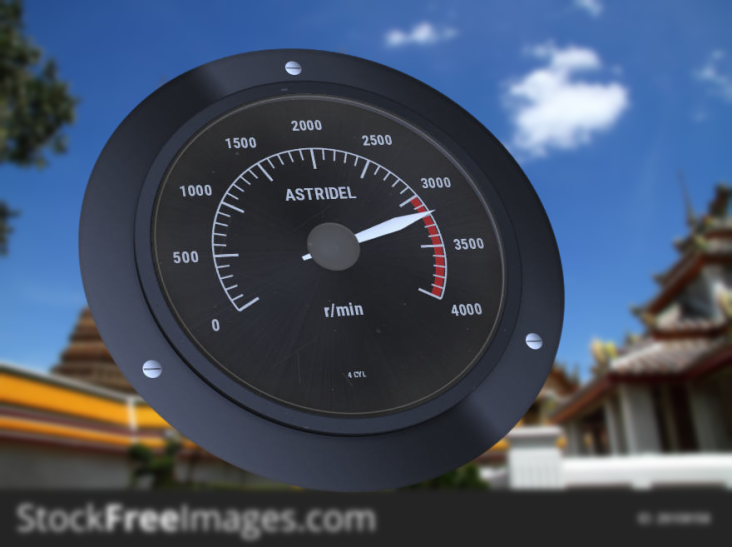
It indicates 3200 rpm
